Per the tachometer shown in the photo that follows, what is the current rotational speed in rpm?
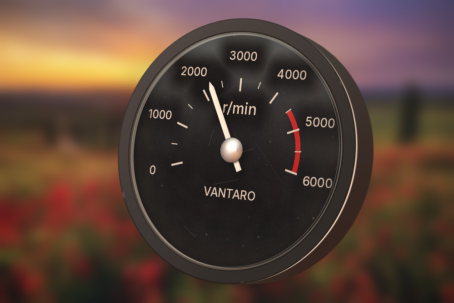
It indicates 2250 rpm
